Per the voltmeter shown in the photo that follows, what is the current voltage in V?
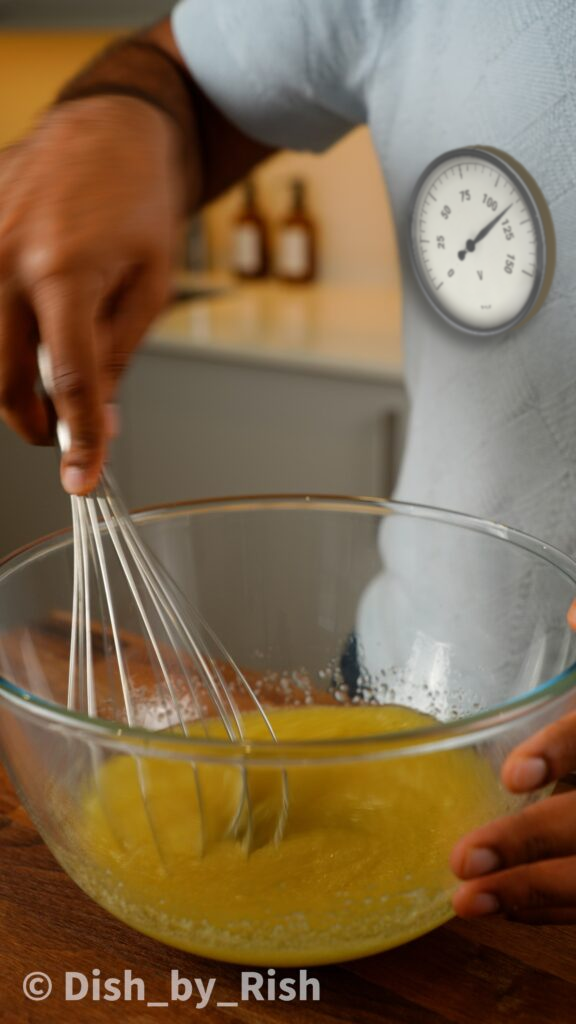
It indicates 115 V
